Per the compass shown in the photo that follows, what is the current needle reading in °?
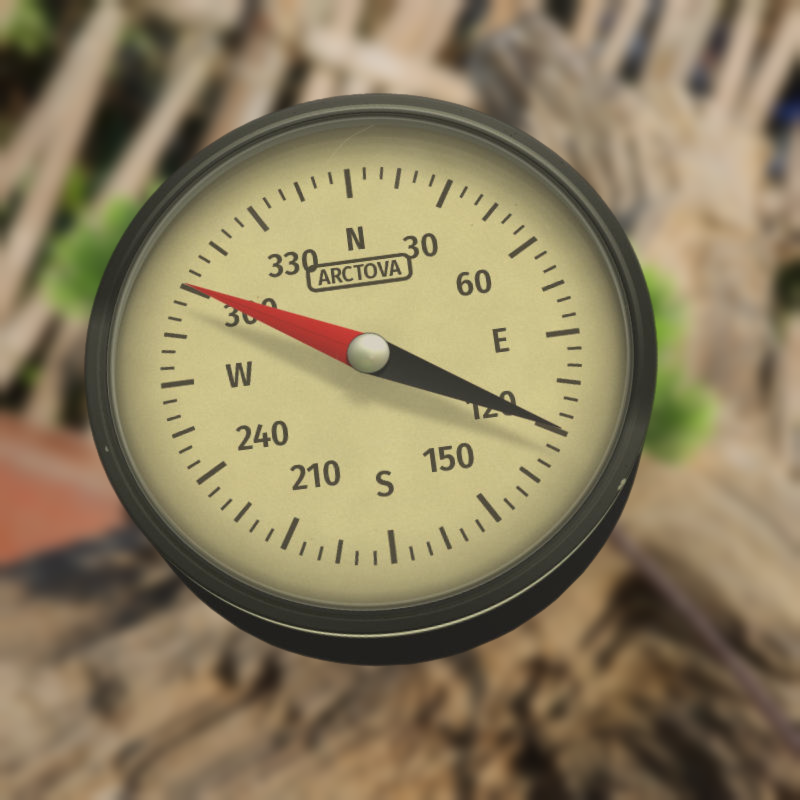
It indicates 300 °
